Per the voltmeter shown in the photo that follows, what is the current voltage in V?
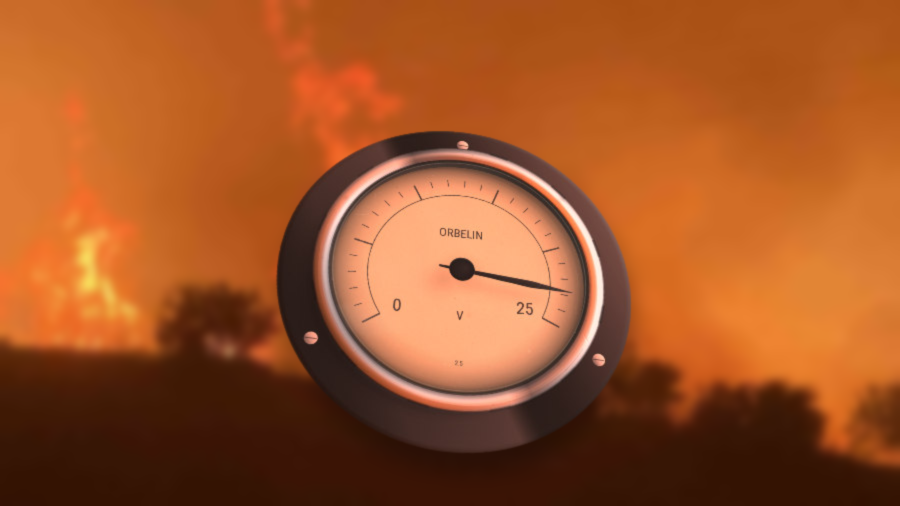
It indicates 23 V
